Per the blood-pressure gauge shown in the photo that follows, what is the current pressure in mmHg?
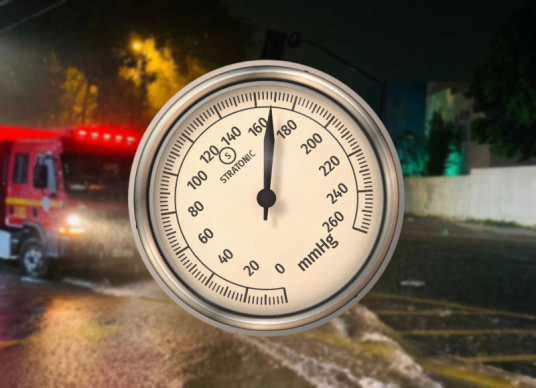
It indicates 168 mmHg
